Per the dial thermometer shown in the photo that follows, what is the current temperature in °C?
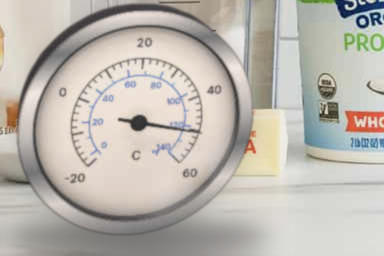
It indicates 50 °C
